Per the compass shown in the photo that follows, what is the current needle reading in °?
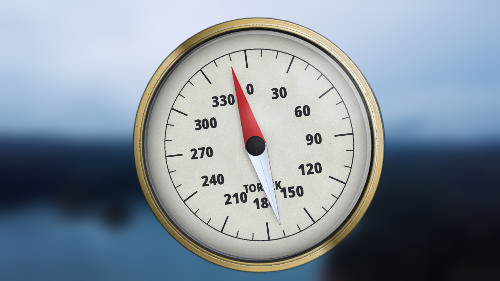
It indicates 350 °
